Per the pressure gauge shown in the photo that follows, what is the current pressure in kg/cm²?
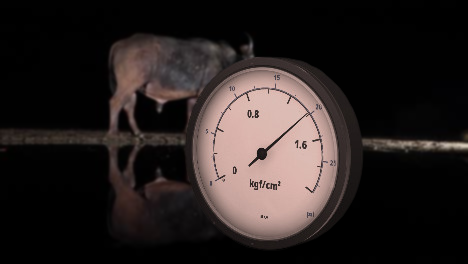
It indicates 1.4 kg/cm²
